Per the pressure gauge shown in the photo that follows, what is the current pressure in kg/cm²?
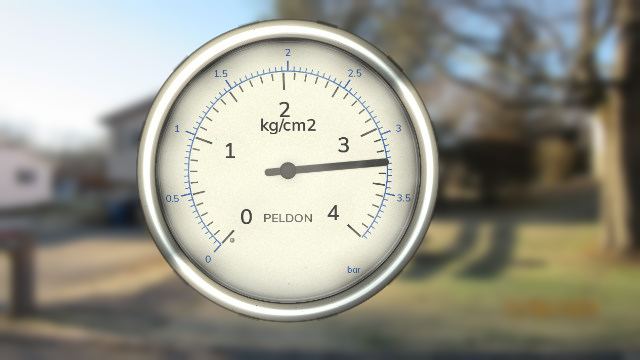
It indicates 3.3 kg/cm²
